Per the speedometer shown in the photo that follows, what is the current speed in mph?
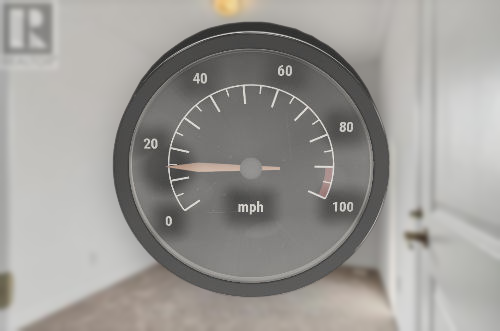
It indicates 15 mph
